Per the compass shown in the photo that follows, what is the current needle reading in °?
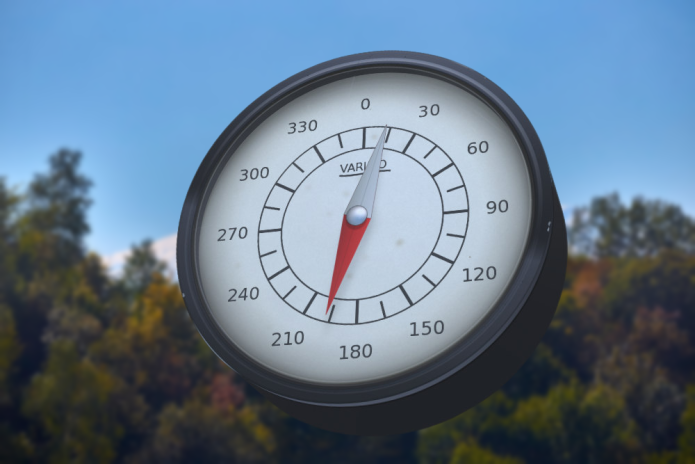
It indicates 195 °
